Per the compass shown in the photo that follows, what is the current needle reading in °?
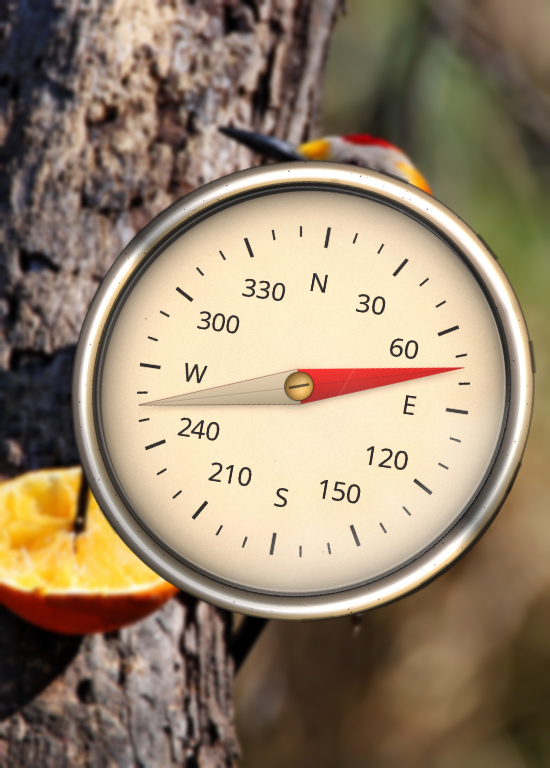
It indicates 75 °
